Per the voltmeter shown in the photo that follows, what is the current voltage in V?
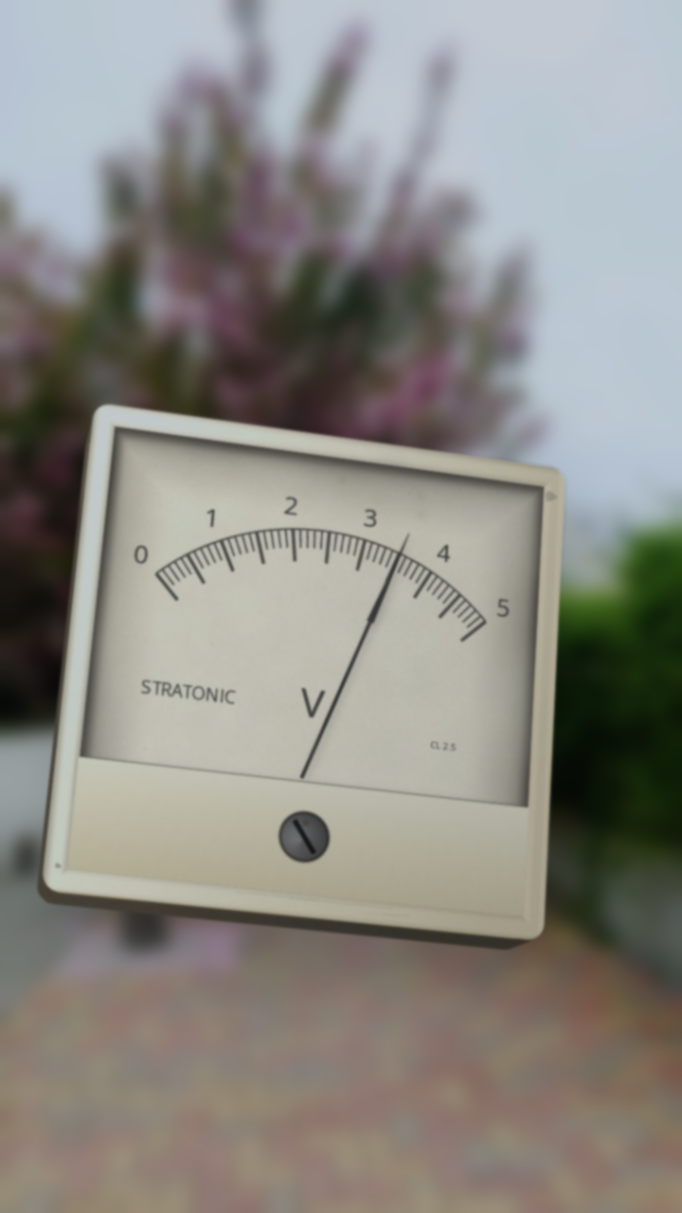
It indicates 3.5 V
